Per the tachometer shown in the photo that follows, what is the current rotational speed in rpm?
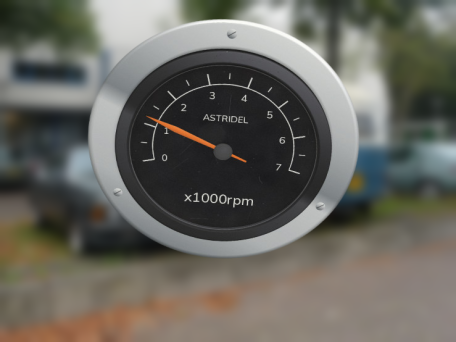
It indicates 1250 rpm
